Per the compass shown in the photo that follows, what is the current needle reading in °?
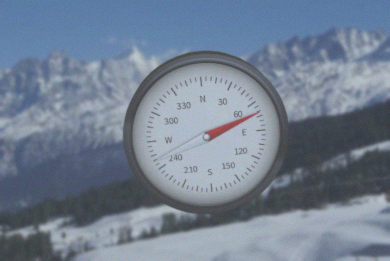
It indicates 70 °
